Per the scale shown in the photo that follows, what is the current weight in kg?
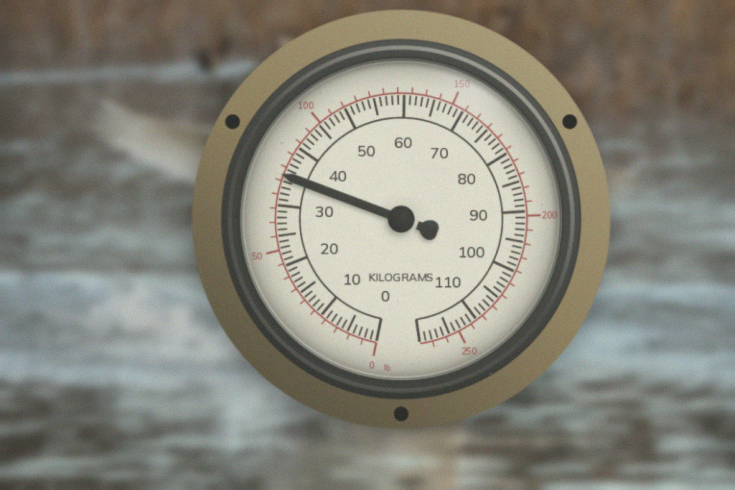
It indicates 35 kg
